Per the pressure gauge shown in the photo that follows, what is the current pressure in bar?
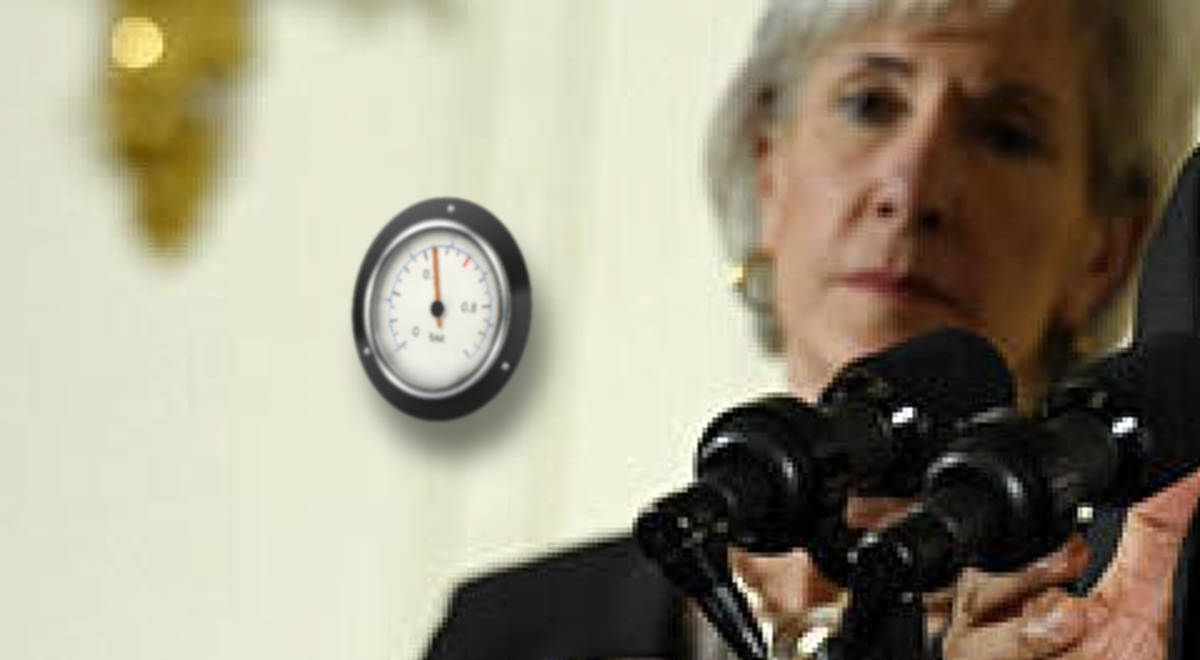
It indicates 0.45 bar
